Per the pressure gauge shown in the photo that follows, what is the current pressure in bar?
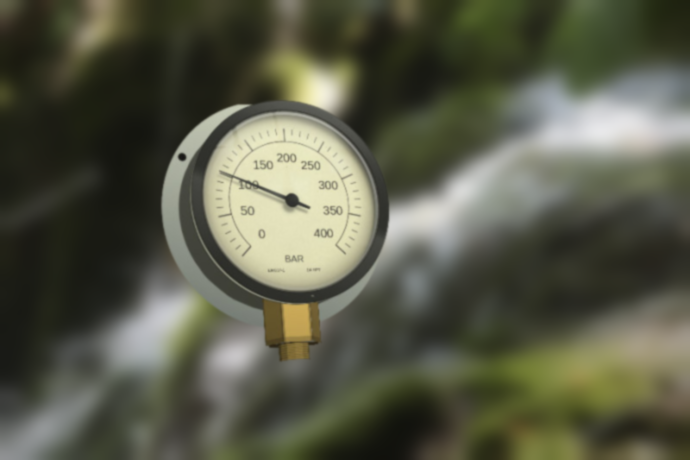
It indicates 100 bar
